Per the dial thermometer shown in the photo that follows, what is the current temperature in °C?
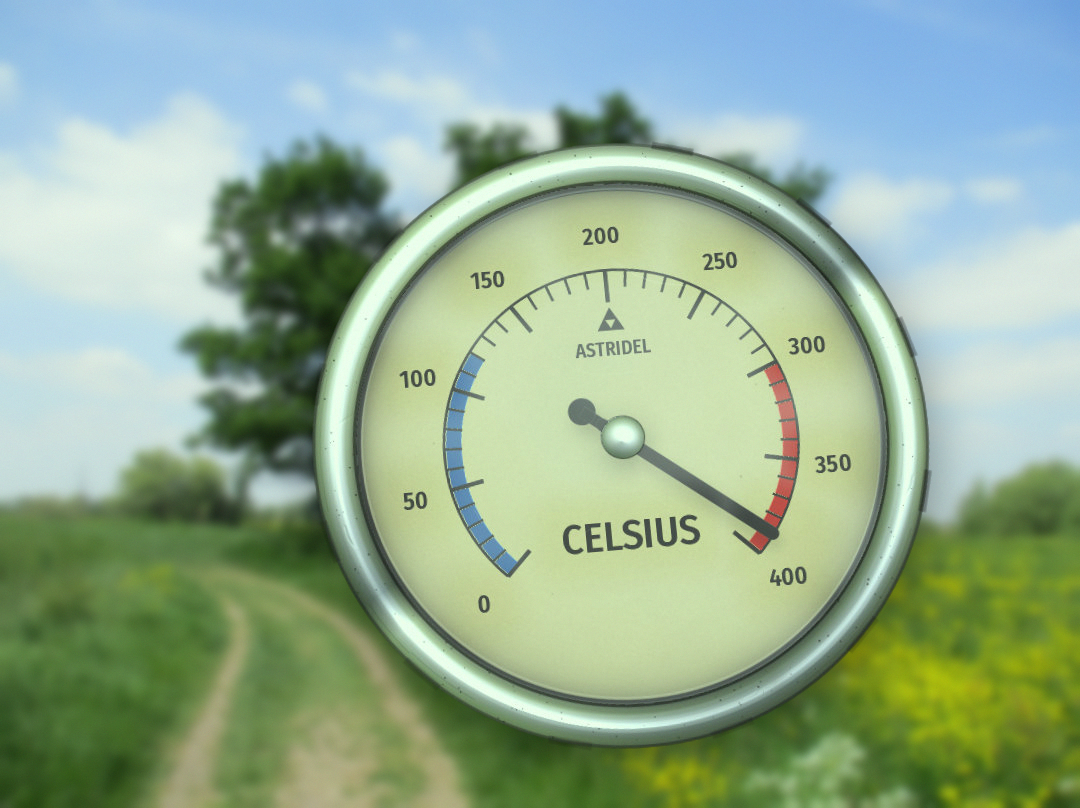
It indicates 390 °C
